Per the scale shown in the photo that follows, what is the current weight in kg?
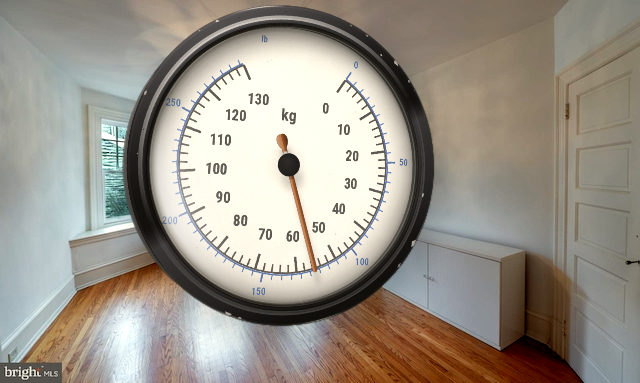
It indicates 56 kg
